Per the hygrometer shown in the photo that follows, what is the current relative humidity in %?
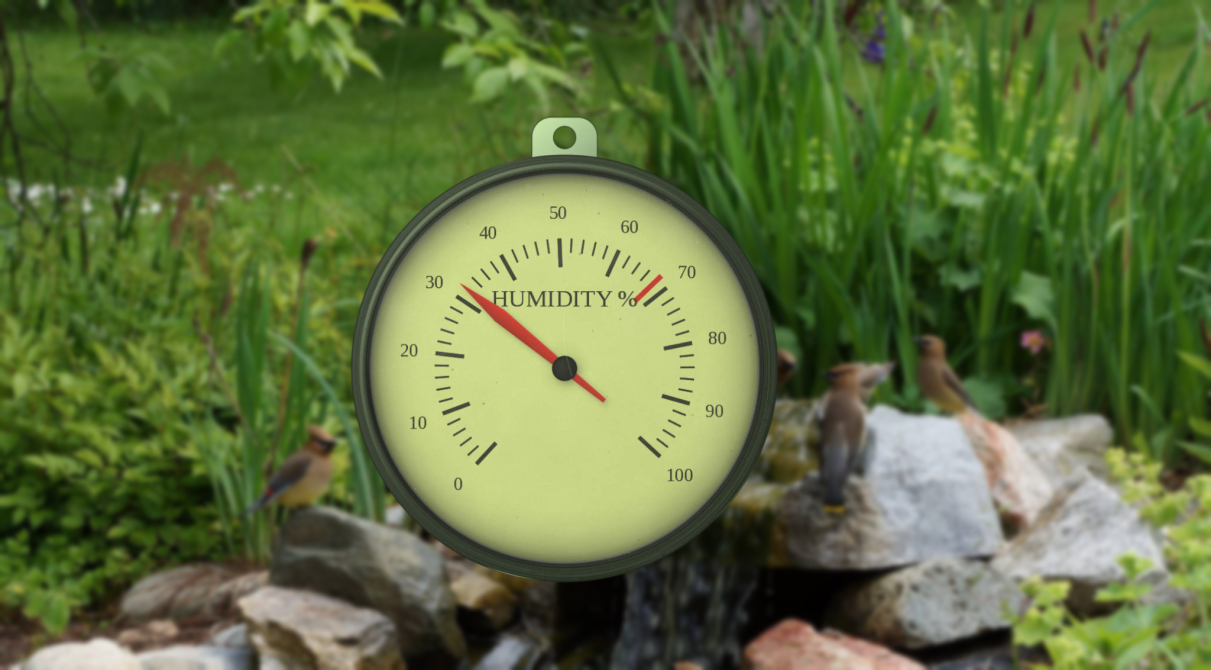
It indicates 32 %
